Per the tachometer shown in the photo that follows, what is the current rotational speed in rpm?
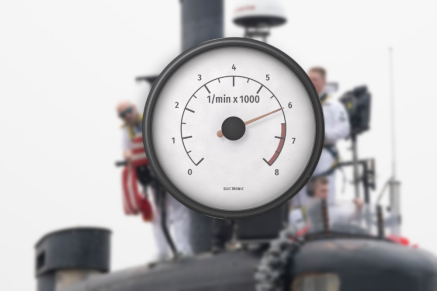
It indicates 6000 rpm
